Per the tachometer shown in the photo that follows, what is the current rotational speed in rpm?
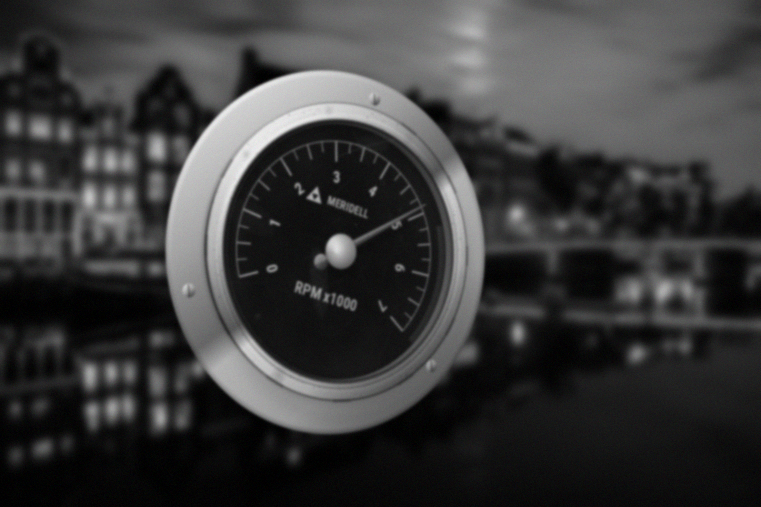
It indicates 4875 rpm
